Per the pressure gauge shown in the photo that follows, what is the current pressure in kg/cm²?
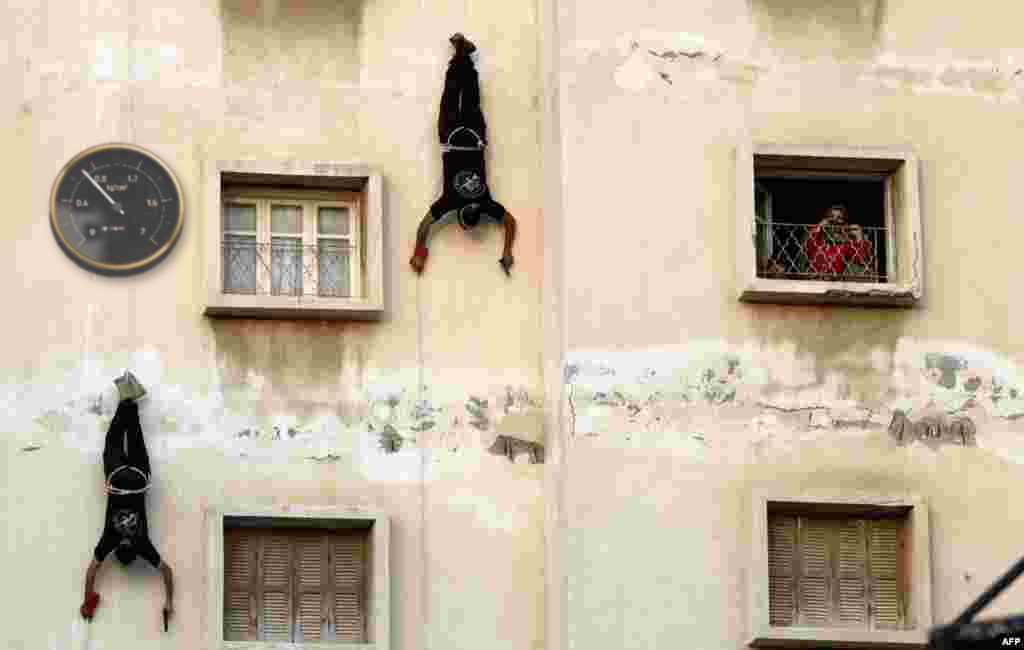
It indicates 0.7 kg/cm²
